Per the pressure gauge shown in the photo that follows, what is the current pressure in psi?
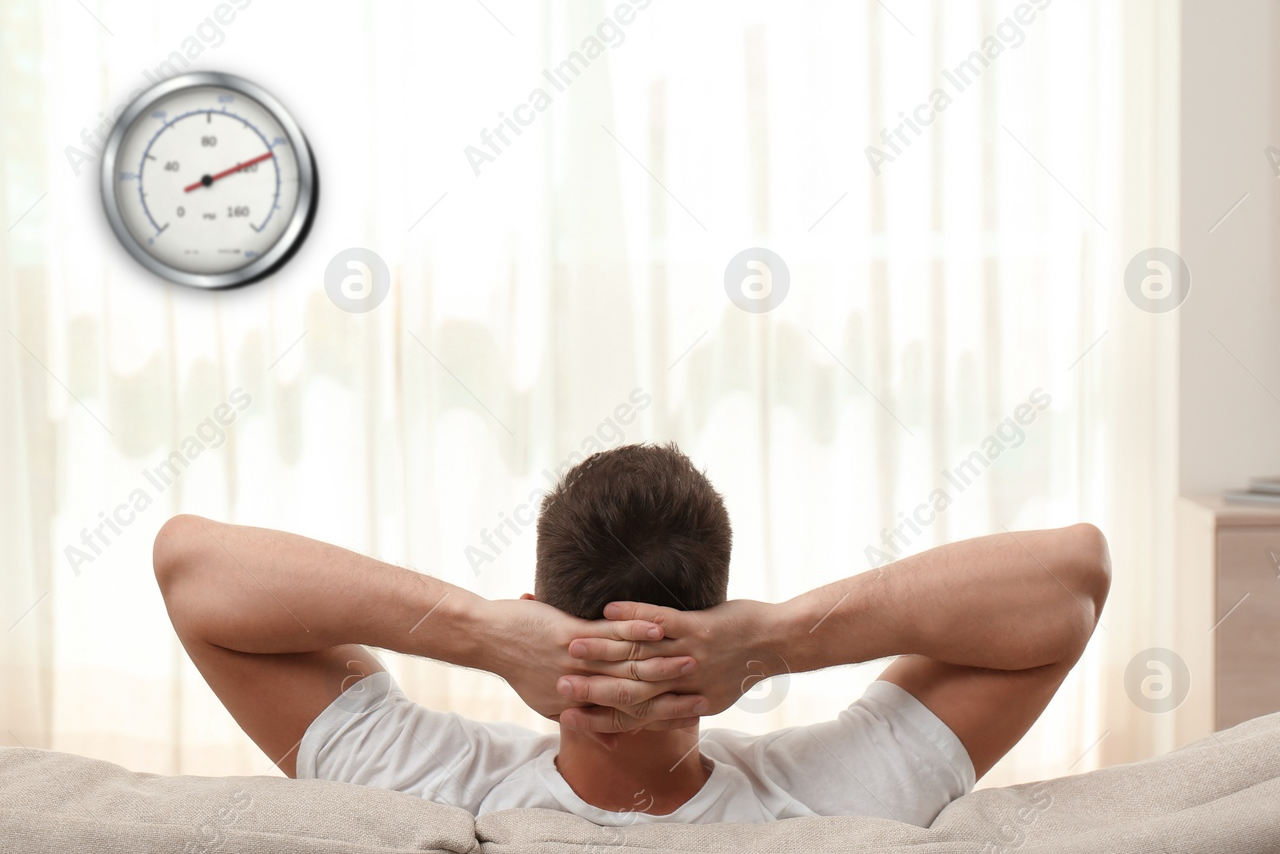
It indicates 120 psi
